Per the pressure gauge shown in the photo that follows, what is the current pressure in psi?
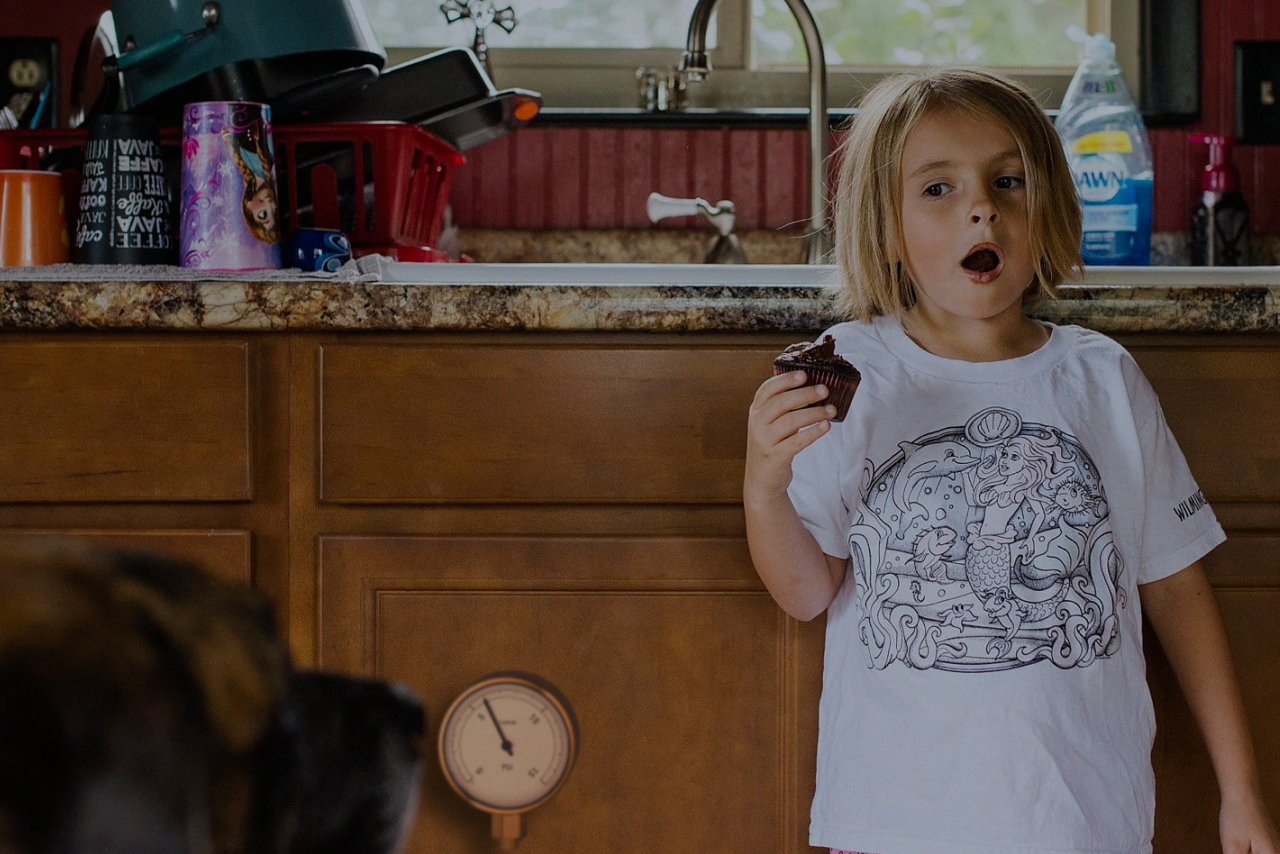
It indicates 6 psi
